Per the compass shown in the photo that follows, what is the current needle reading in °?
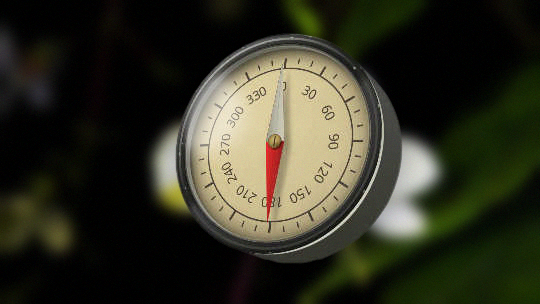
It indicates 180 °
